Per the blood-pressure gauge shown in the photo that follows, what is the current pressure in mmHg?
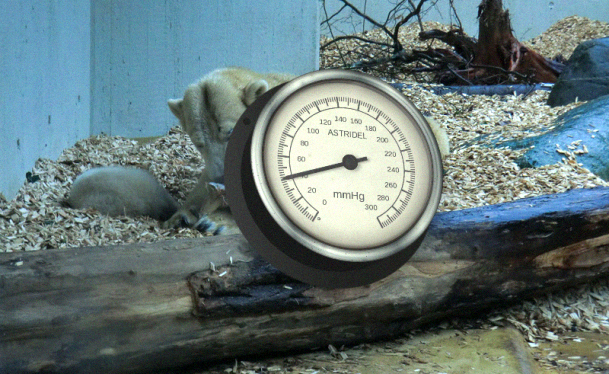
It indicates 40 mmHg
